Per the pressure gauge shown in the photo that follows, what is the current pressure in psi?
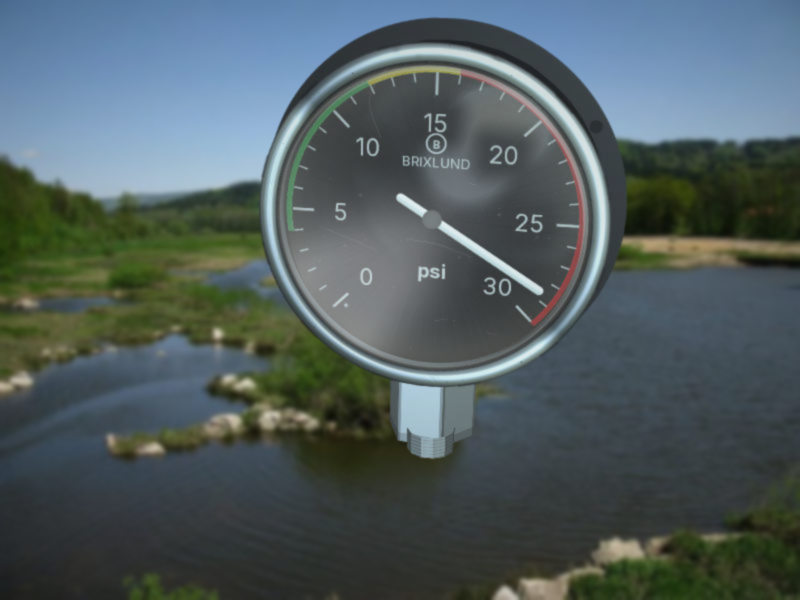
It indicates 28.5 psi
